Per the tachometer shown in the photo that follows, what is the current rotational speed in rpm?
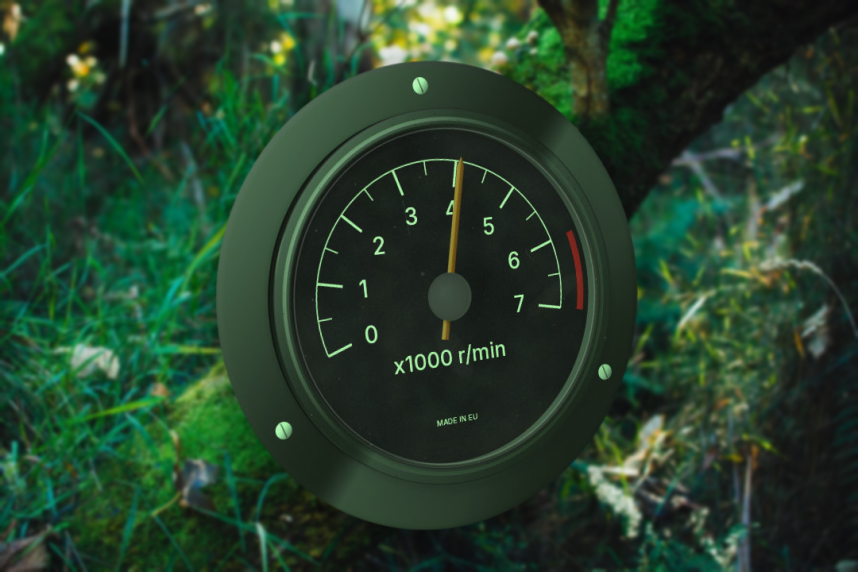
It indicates 4000 rpm
